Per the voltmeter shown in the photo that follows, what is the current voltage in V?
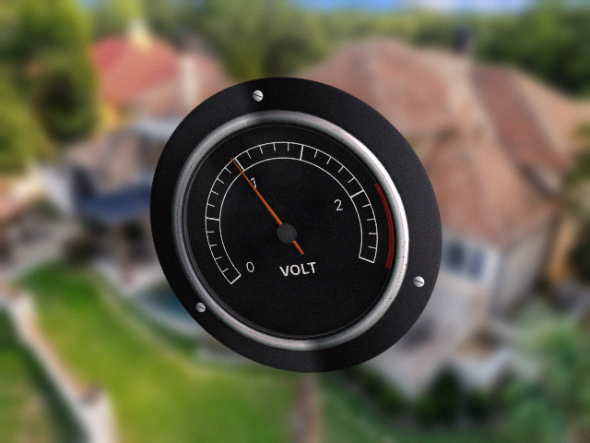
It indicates 1 V
